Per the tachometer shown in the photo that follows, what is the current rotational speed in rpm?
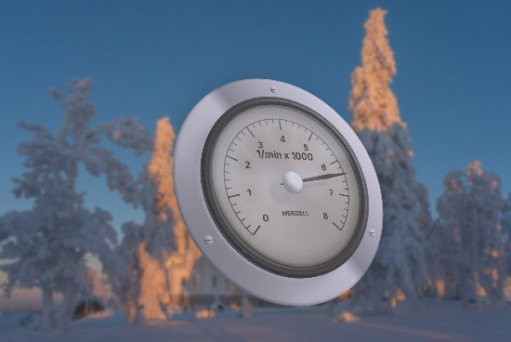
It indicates 6400 rpm
